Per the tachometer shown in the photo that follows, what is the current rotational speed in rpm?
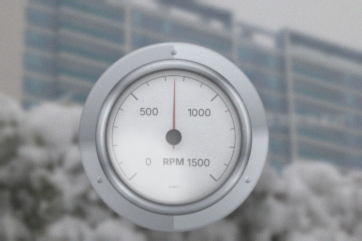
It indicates 750 rpm
